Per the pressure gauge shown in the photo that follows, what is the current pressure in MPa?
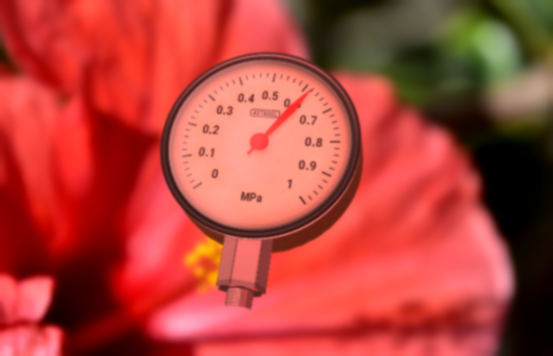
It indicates 0.62 MPa
